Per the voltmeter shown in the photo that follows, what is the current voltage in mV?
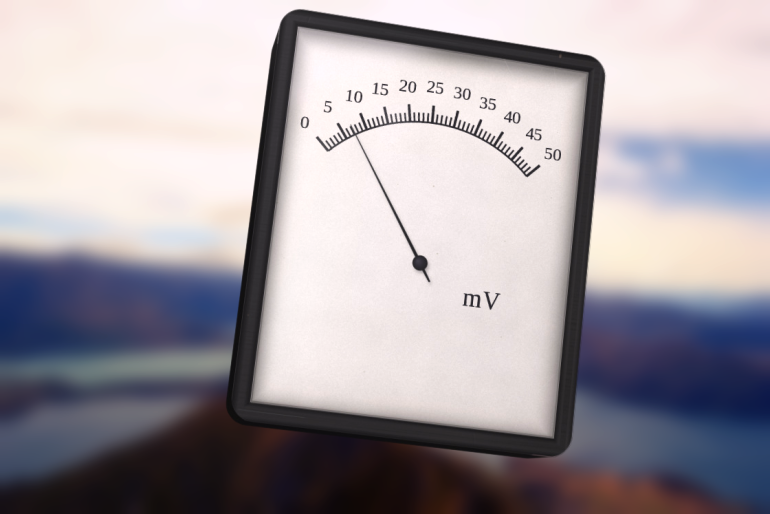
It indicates 7 mV
